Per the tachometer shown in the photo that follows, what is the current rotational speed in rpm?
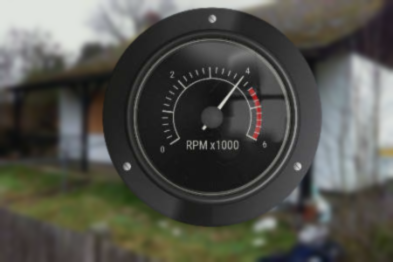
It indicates 4000 rpm
